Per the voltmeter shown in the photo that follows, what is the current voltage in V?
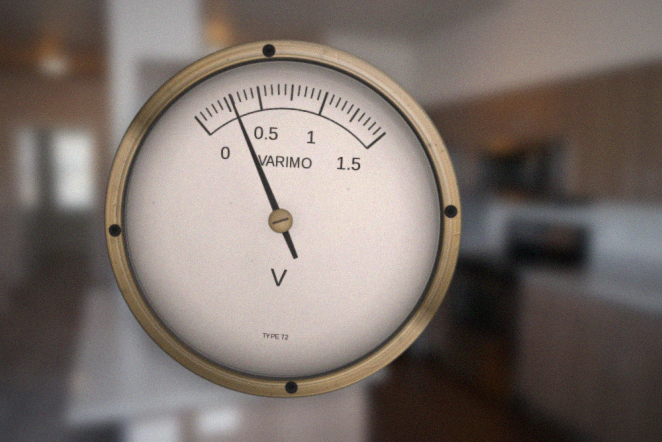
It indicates 0.3 V
